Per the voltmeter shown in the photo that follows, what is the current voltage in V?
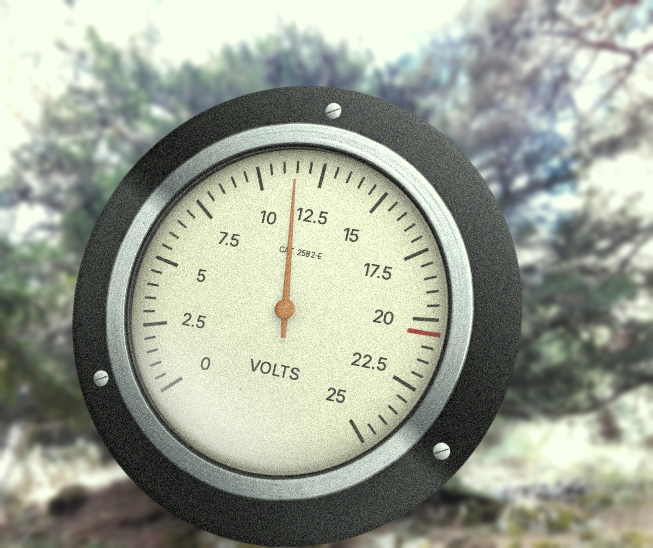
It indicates 11.5 V
